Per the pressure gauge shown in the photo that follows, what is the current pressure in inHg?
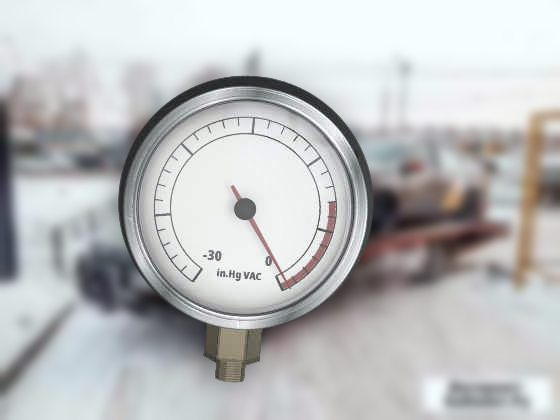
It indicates -0.5 inHg
